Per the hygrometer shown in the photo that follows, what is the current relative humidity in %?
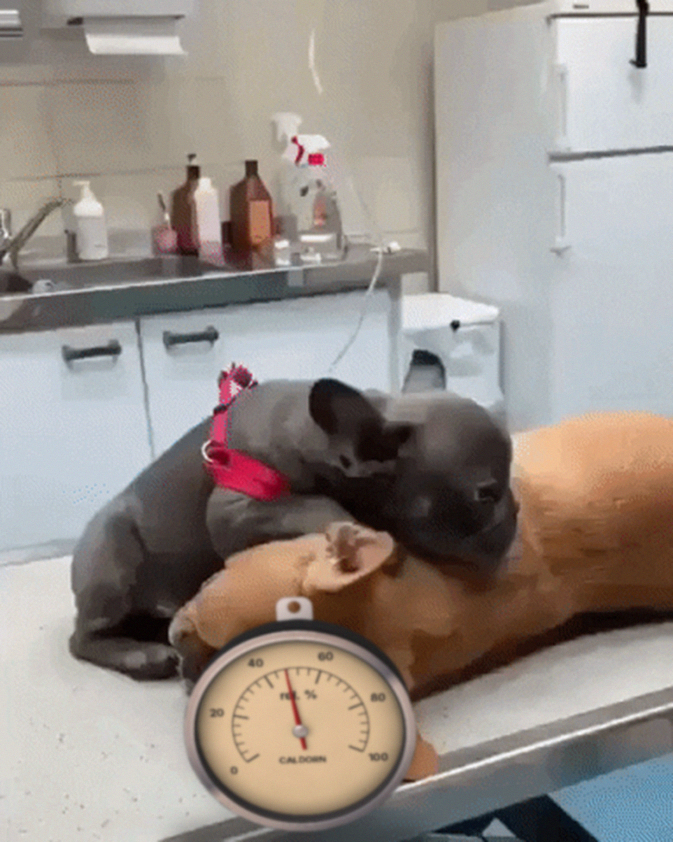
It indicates 48 %
